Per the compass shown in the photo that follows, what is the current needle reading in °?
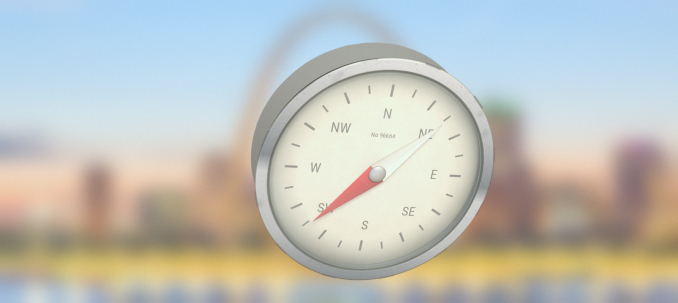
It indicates 225 °
